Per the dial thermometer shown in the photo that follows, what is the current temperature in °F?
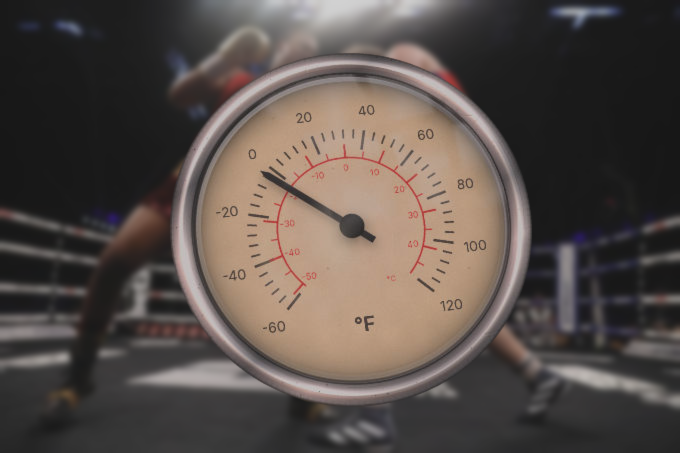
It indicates -4 °F
